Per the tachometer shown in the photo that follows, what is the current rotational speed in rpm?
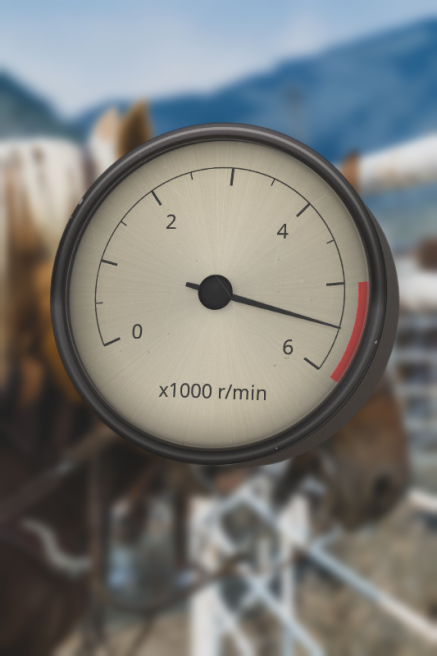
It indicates 5500 rpm
